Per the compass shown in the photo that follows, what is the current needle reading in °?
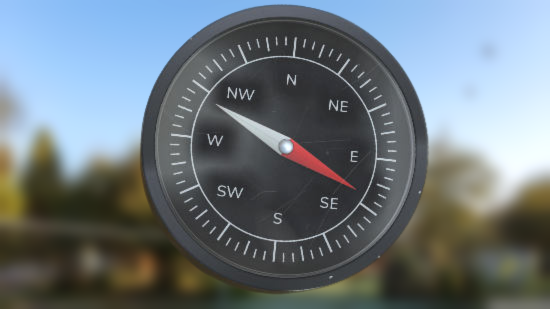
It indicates 115 °
